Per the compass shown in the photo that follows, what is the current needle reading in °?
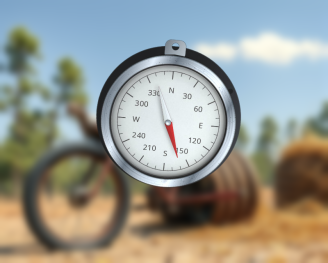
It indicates 160 °
